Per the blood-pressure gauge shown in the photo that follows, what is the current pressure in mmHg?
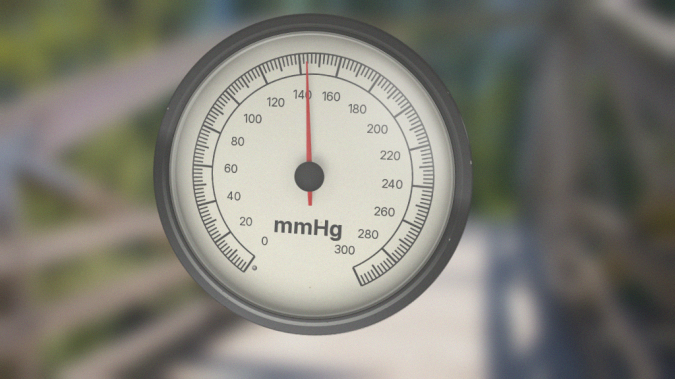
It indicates 144 mmHg
